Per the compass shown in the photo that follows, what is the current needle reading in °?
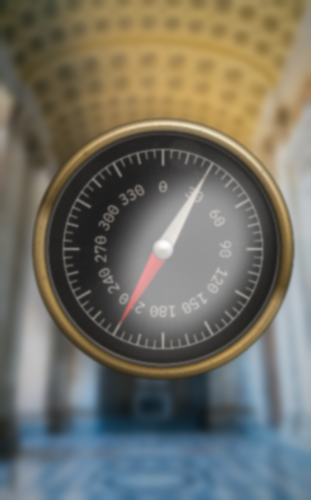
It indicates 210 °
